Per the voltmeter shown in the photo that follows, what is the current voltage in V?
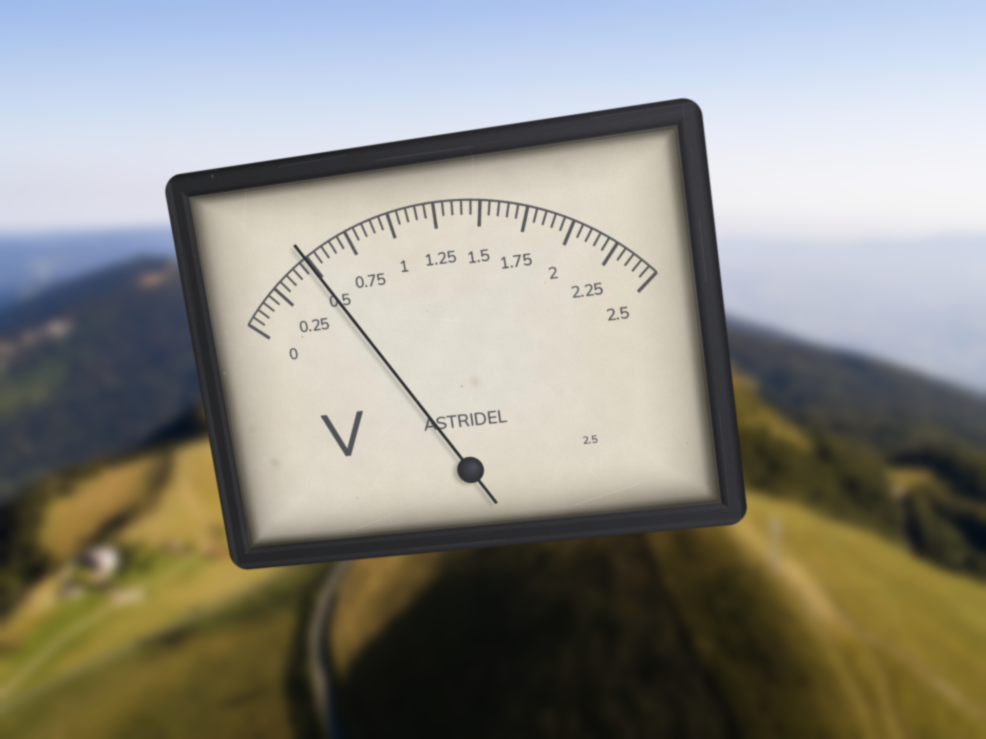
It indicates 0.5 V
